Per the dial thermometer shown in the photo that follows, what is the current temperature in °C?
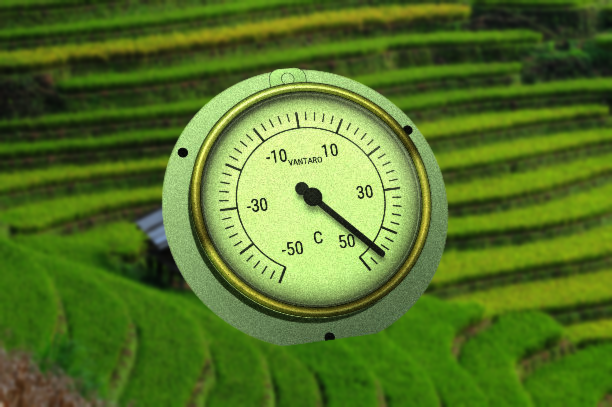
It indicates 46 °C
